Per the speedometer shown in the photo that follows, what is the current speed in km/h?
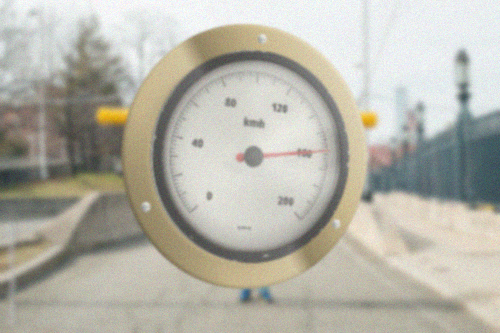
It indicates 160 km/h
